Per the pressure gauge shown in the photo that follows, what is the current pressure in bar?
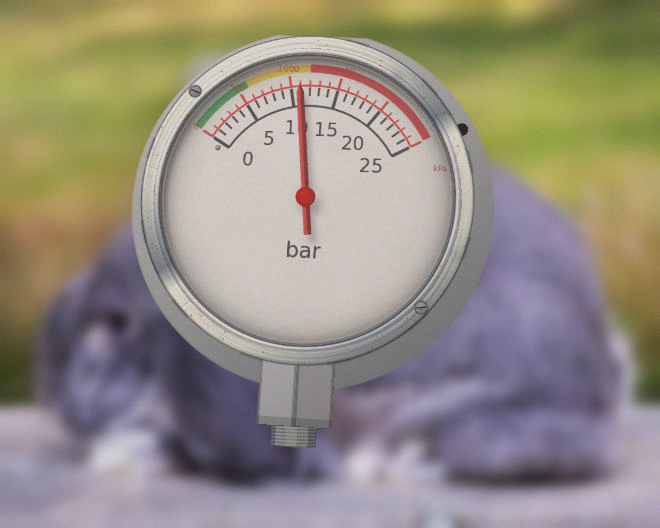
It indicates 11 bar
